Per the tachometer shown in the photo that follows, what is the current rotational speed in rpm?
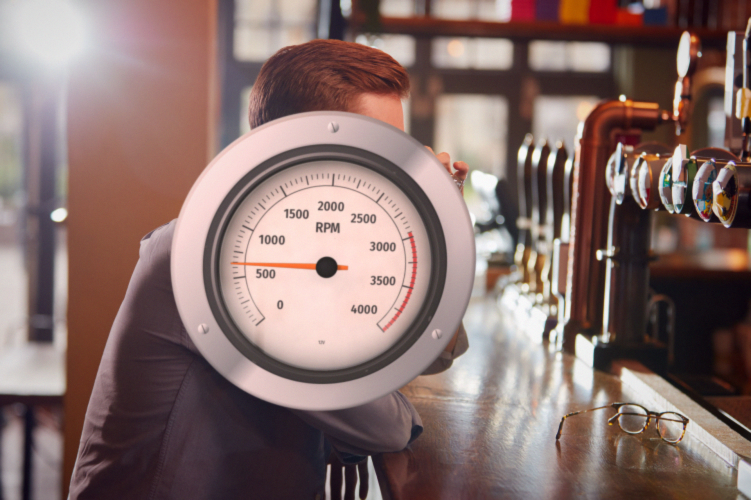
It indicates 650 rpm
